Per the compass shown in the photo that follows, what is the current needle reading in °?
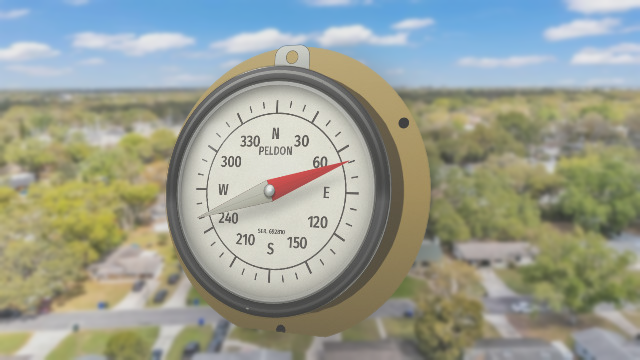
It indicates 70 °
